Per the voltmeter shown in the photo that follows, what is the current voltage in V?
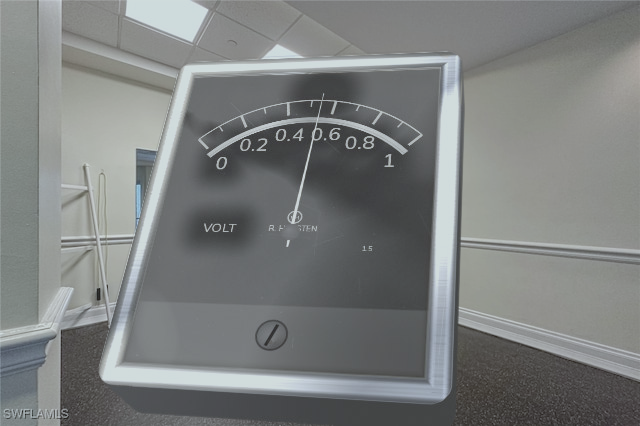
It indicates 0.55 V
